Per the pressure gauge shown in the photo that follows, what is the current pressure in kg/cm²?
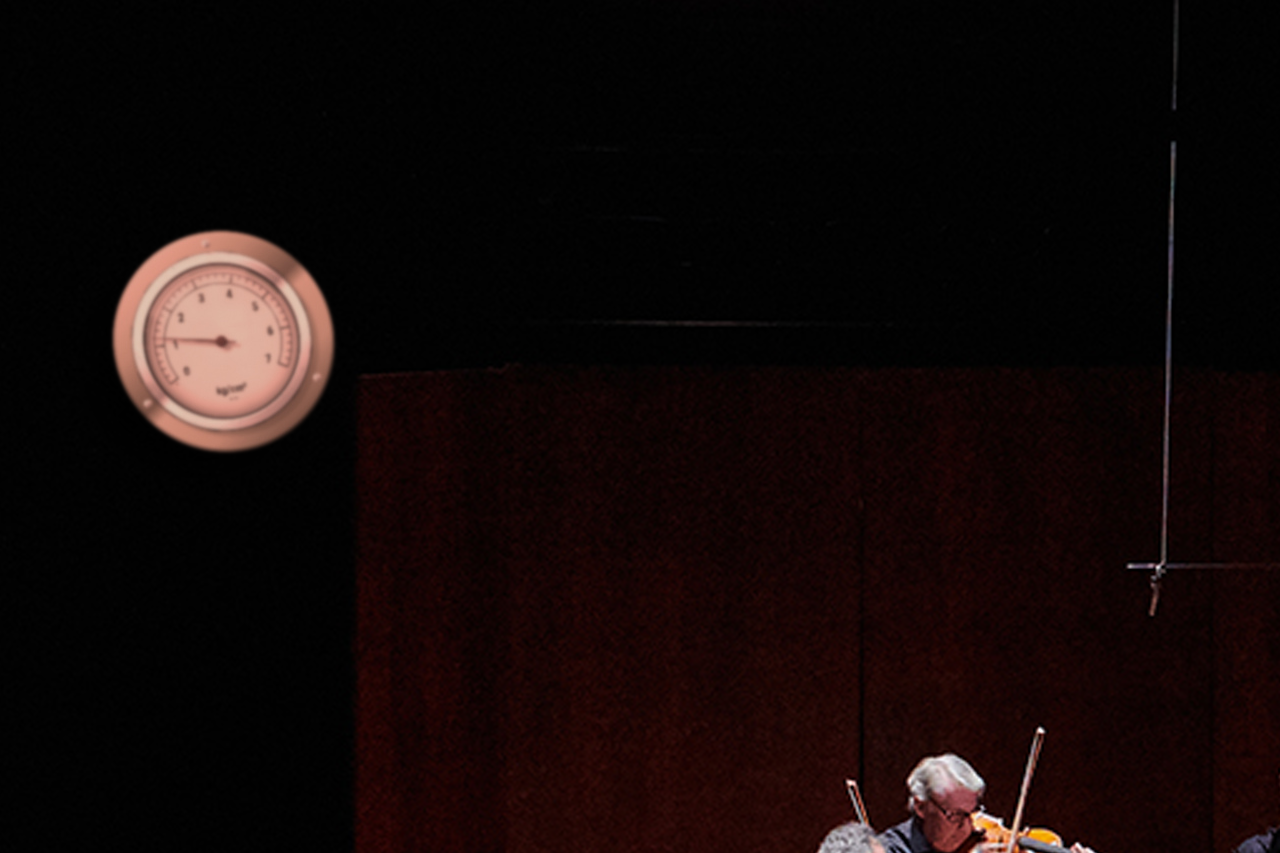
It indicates 1.2 kg/cm²
